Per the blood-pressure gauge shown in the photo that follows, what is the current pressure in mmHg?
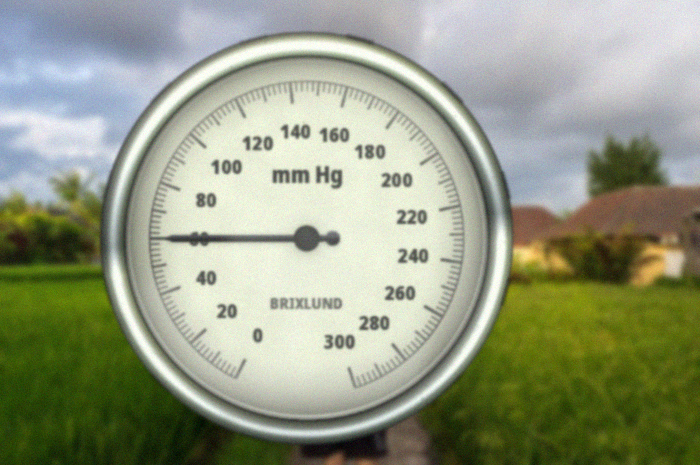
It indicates 60 mmHg
